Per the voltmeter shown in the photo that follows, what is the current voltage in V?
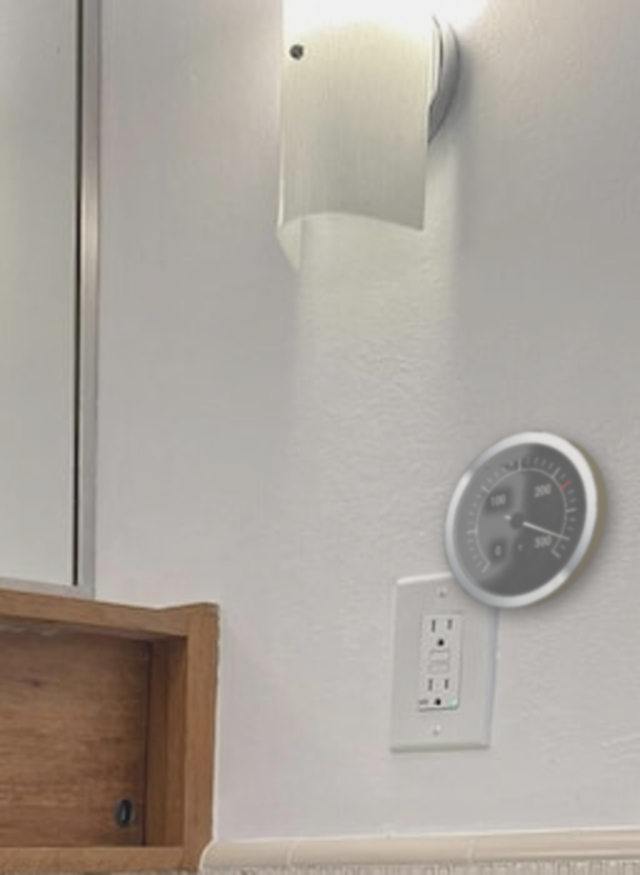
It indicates 280 V
